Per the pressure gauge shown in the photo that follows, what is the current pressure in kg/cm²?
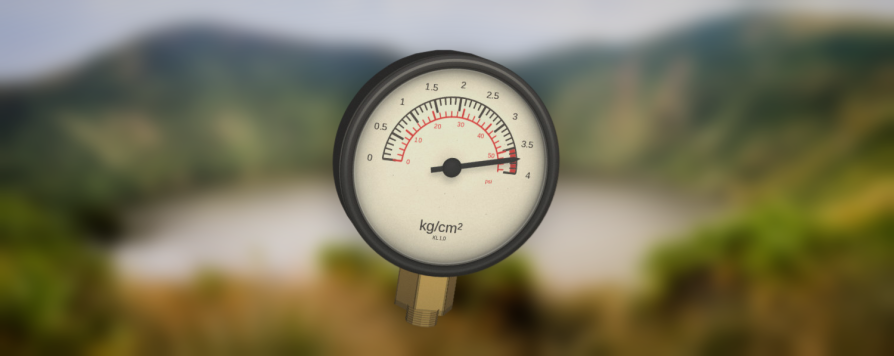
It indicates 3.7 kg/cm²
